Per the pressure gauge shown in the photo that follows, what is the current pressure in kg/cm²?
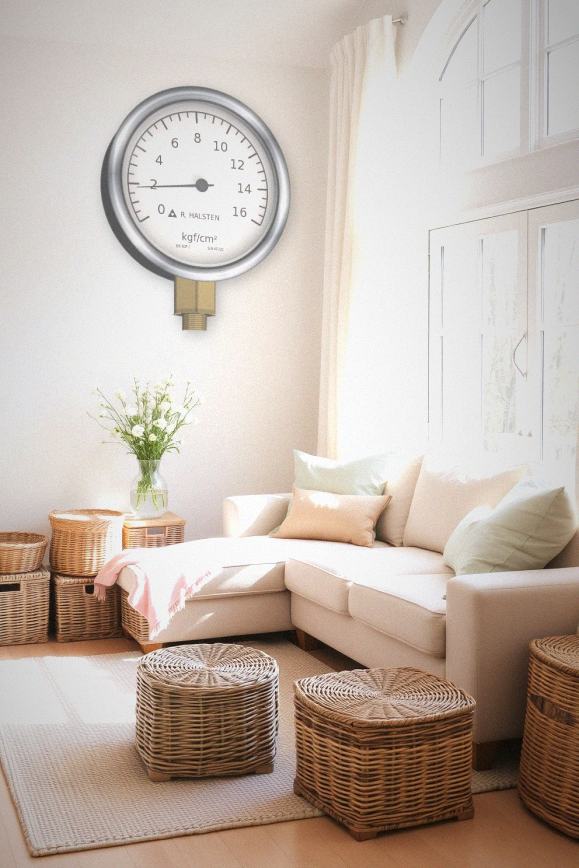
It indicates 1.75 kg/cm²
